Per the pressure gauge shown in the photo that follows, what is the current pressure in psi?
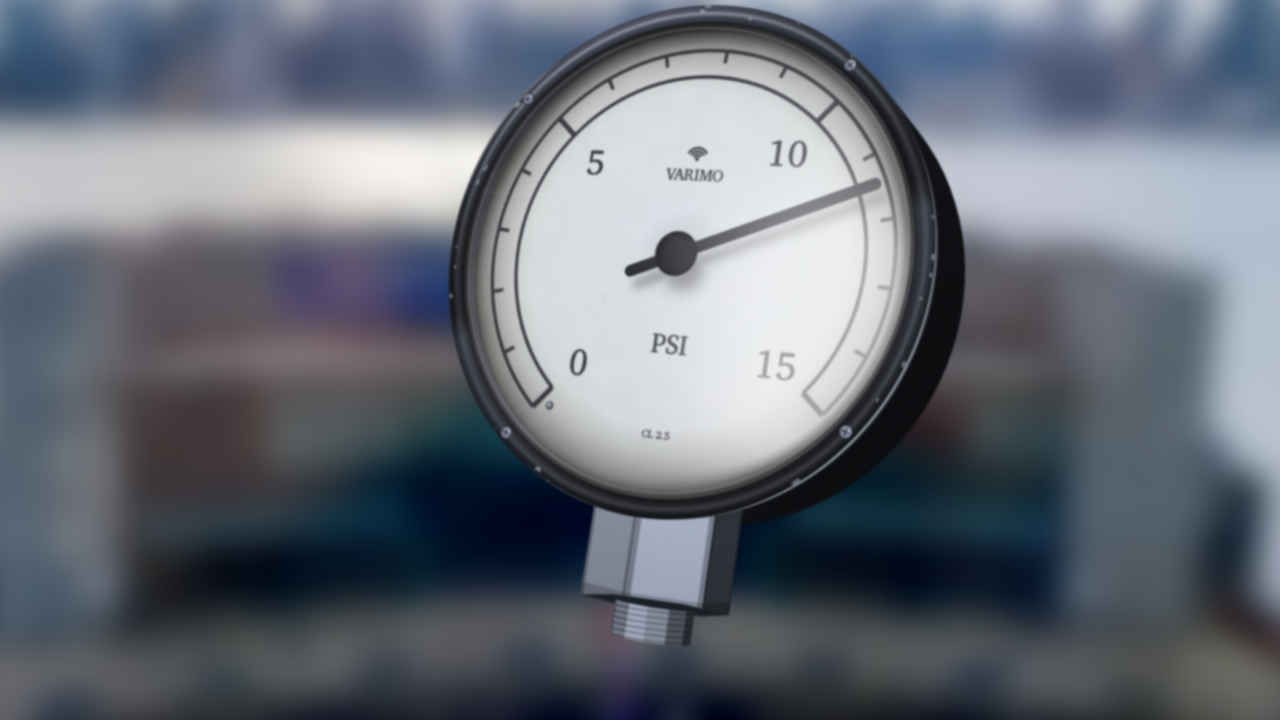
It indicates 11.5 psi
